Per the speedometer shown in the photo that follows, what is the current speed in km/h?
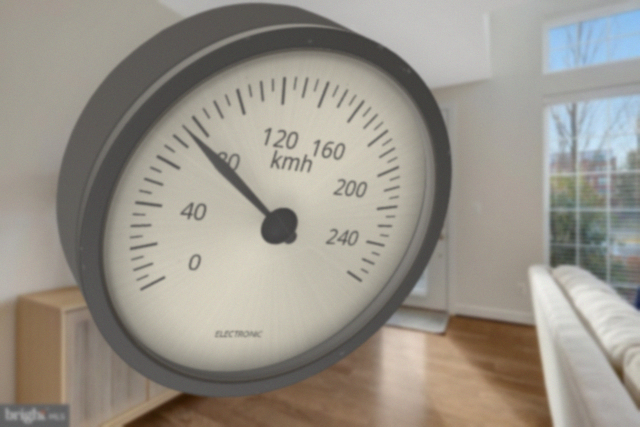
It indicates 75 km/h
